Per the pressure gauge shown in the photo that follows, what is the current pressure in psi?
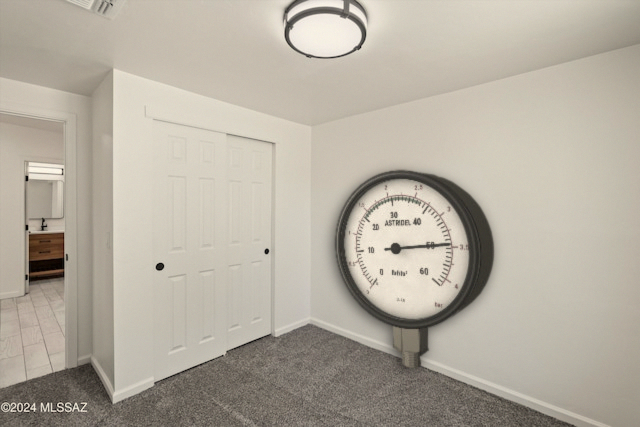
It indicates 50 psi
